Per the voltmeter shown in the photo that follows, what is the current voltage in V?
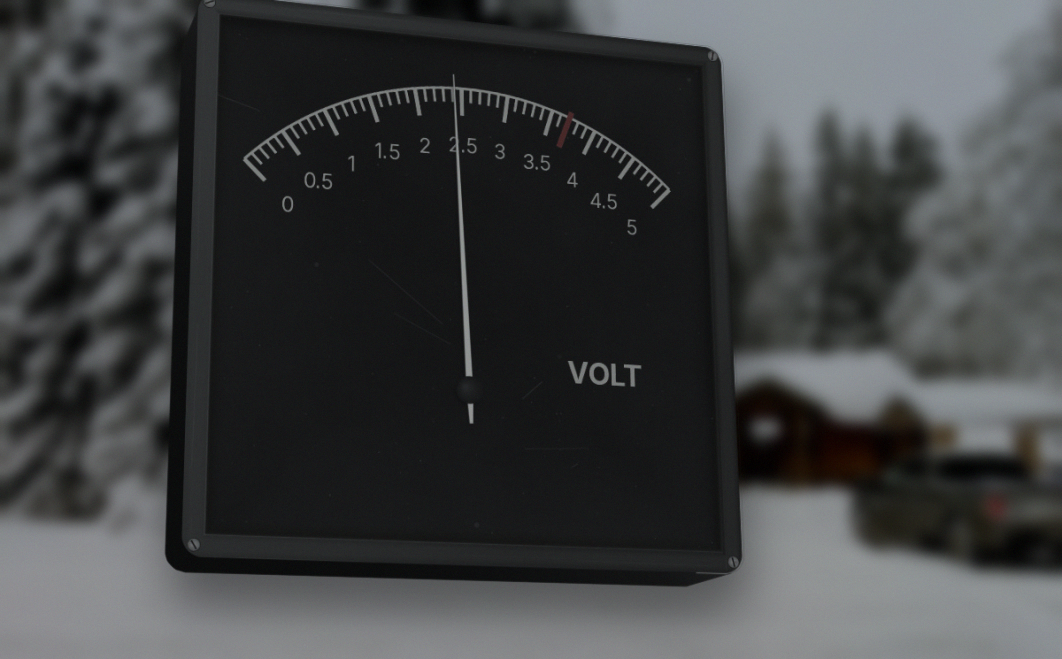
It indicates 2.4 V
